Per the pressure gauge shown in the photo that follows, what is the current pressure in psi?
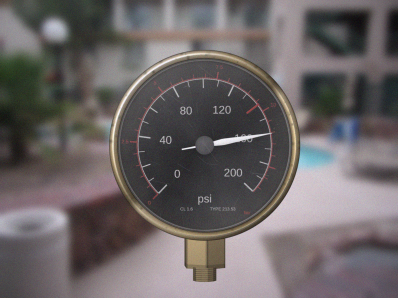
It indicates 160 psi
